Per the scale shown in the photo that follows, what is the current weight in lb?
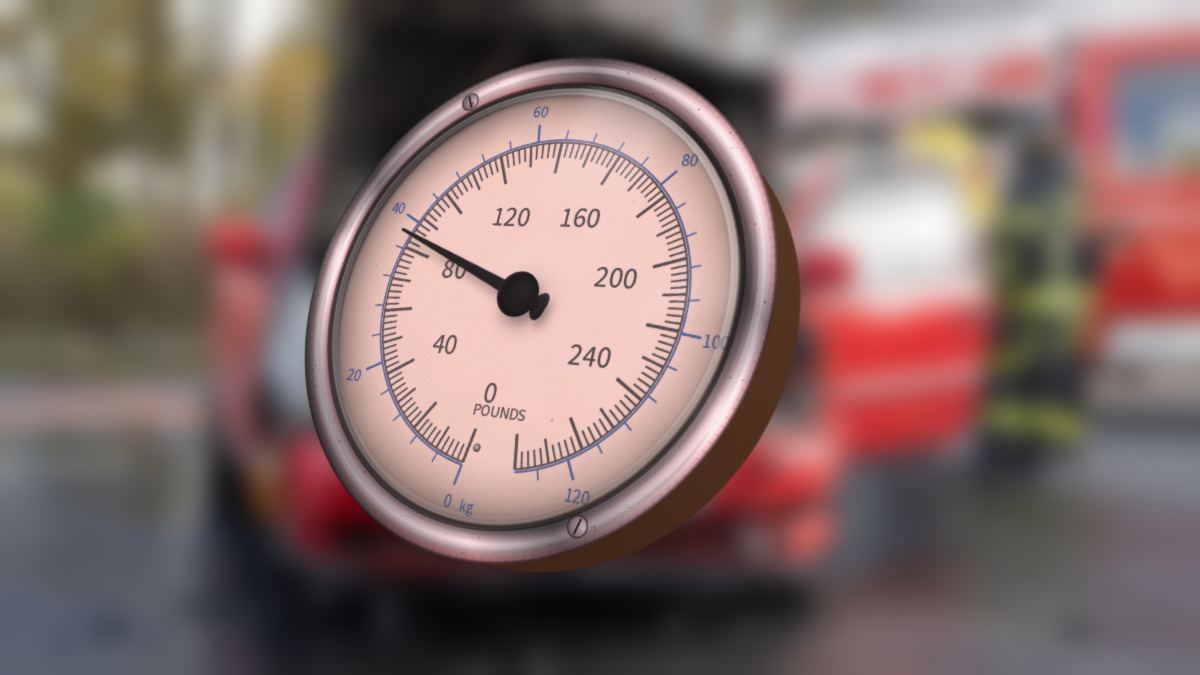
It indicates 84 lb
